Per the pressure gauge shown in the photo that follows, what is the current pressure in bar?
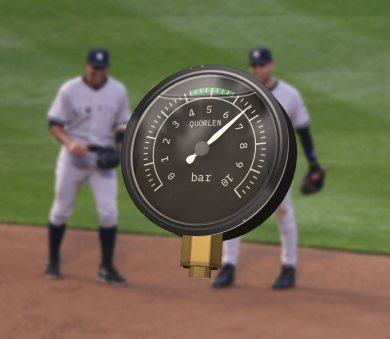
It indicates 6.6 bar
